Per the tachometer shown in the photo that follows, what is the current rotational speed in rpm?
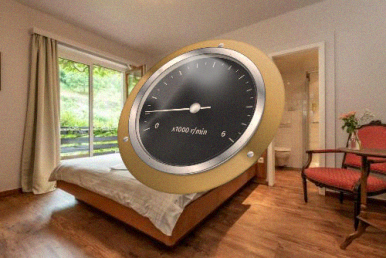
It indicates 500 rpm
